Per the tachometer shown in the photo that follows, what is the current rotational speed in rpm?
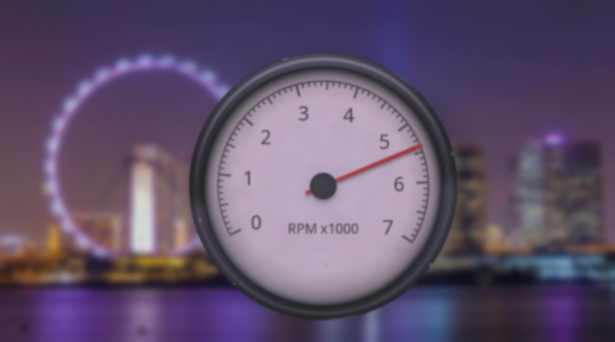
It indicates 5400 rpm
